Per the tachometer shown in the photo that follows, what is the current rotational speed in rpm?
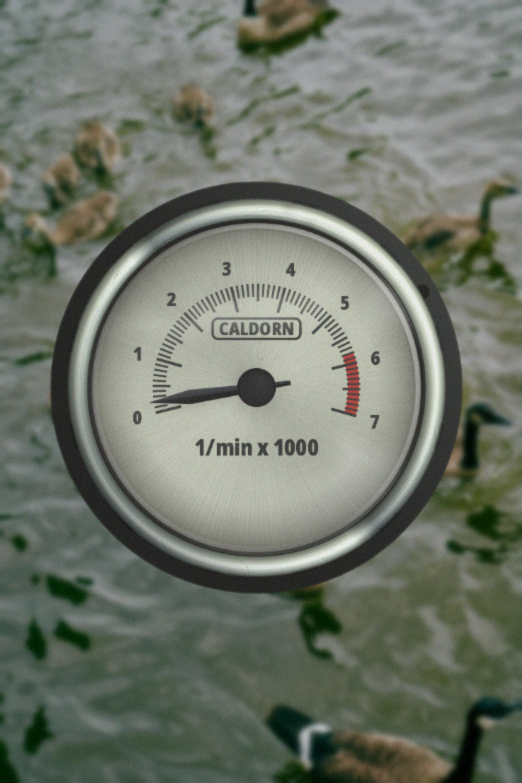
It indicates 200 rpm
